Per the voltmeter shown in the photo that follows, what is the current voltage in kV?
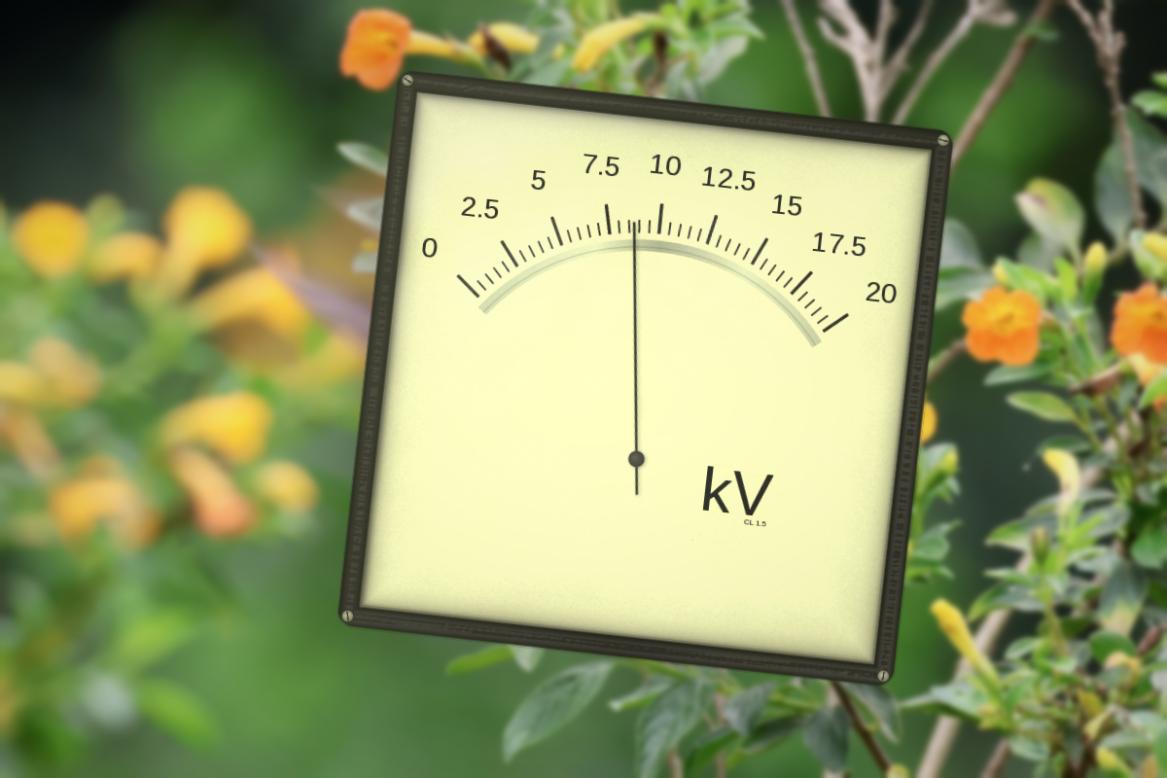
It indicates 8.75 kV
